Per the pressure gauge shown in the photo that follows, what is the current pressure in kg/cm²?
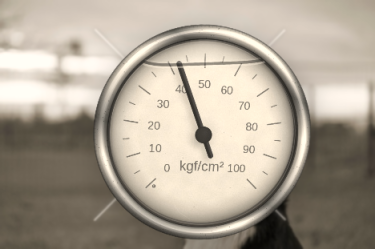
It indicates 42.5 kg/cm²
